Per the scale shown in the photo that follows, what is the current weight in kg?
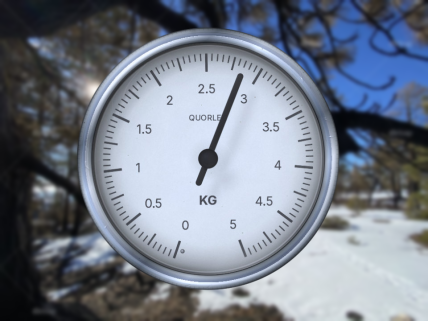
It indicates 2.85 kg
